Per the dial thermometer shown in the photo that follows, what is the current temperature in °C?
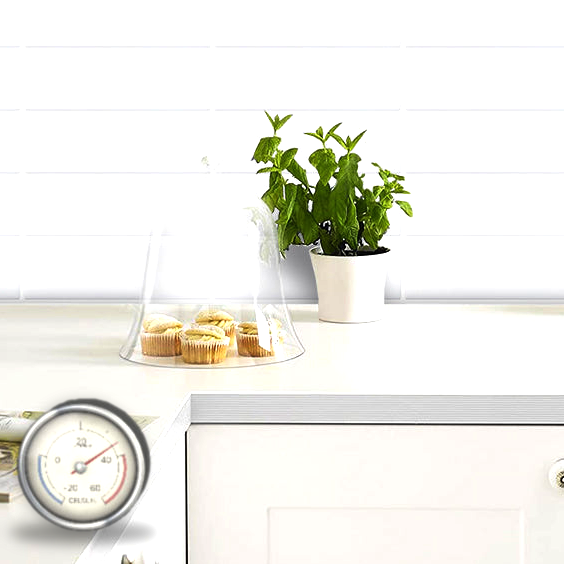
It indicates 35 °C
